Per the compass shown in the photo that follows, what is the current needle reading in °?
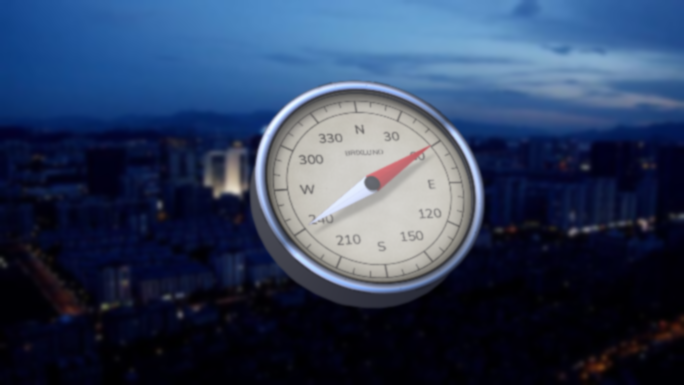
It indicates 60 °
